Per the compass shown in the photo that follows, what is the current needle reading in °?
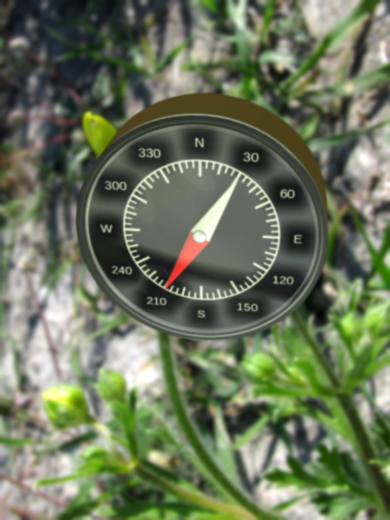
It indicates 210 °
